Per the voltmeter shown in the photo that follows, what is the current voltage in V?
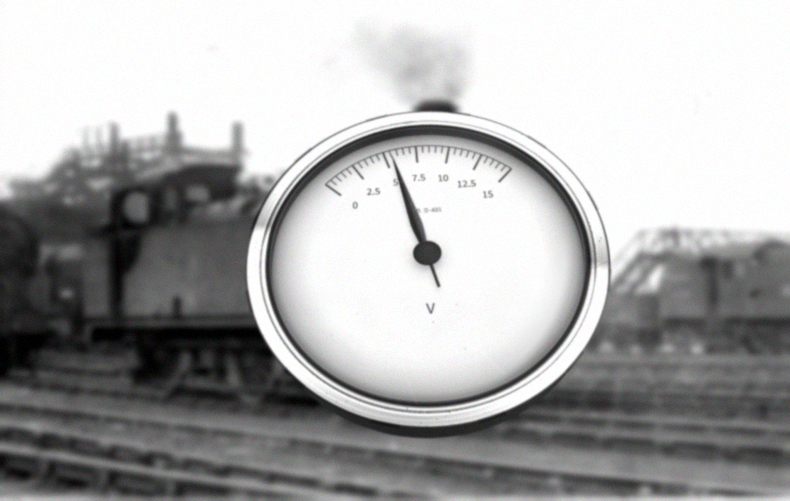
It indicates 5.5 V
